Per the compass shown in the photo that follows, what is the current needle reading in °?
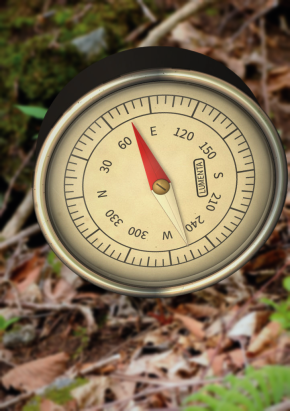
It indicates 75 °
